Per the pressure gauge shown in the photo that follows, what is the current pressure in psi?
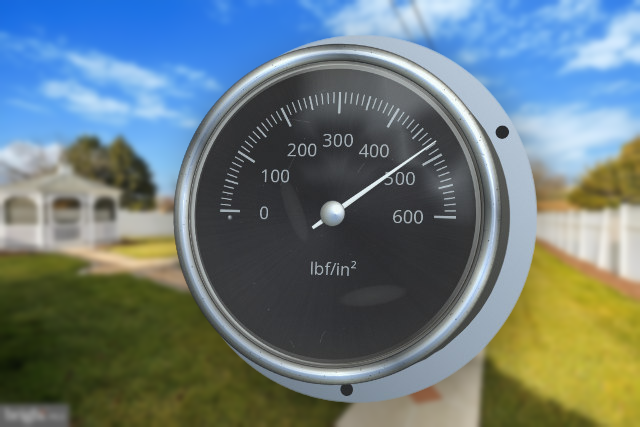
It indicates 480 psi
